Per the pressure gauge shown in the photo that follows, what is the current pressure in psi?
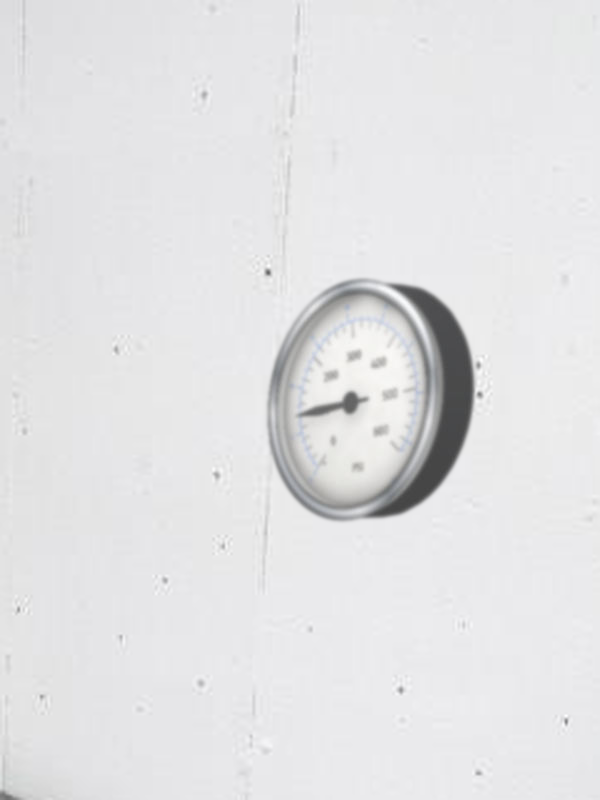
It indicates 100 psi
